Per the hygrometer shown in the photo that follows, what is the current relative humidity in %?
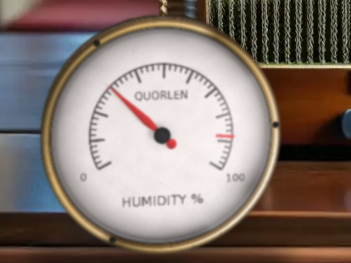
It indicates 30 %
